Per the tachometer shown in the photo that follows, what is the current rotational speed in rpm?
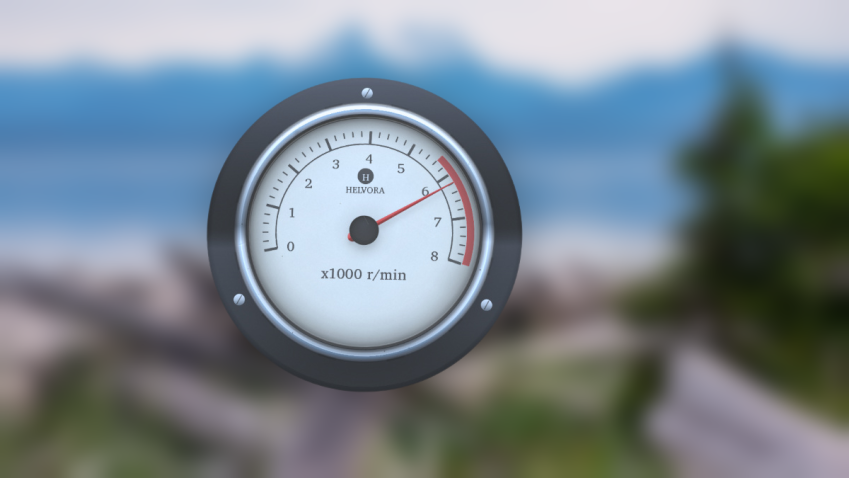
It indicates 6200 rpm
